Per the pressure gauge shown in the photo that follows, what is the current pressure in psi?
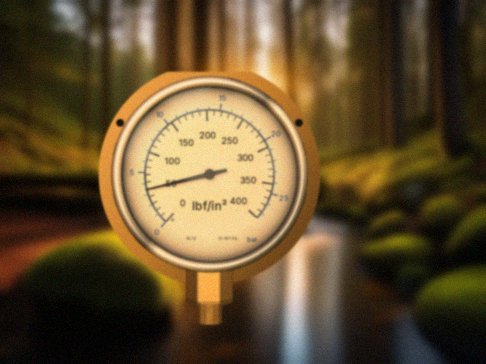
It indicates 50 psi
